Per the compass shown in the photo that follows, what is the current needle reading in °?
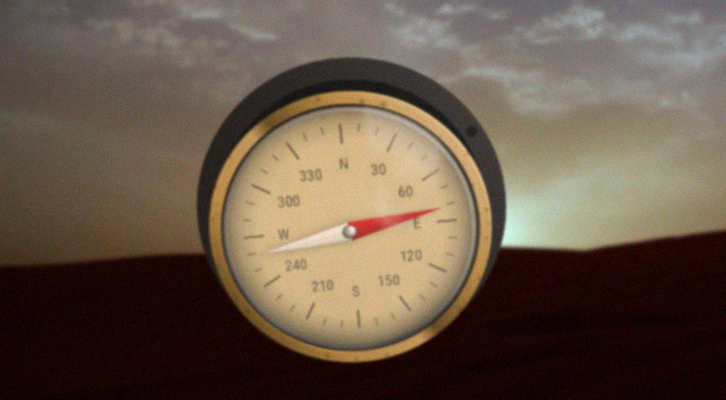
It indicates 80 °
